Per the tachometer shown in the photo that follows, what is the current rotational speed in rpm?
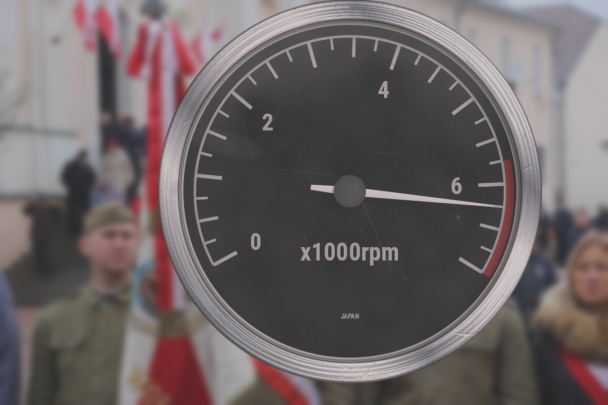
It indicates 6250 rpm
